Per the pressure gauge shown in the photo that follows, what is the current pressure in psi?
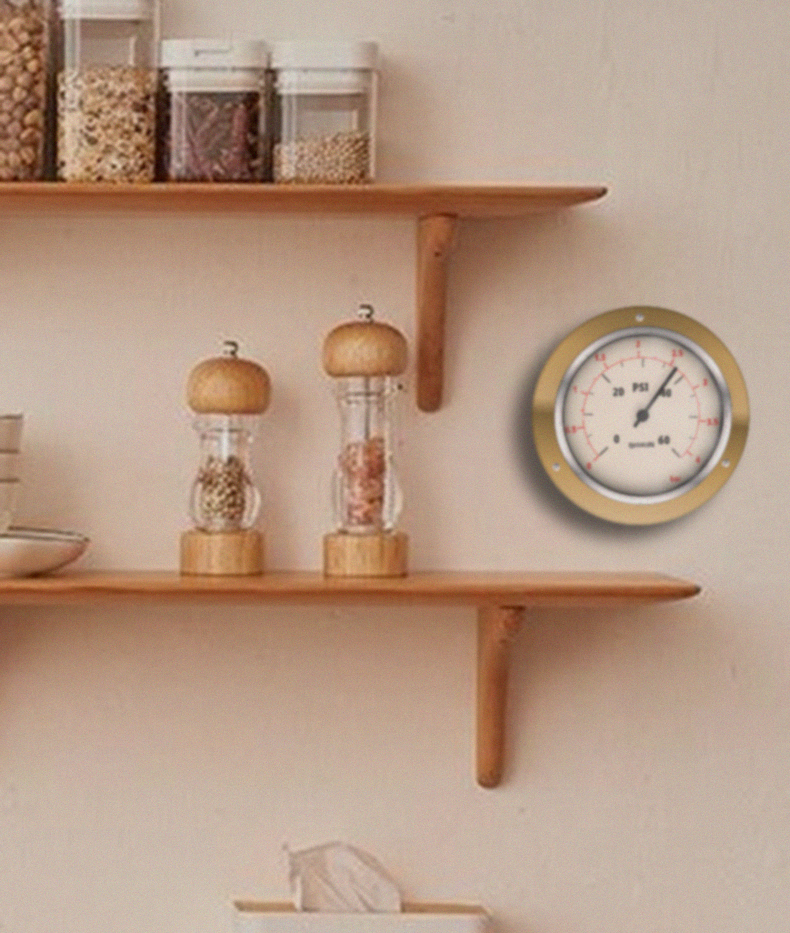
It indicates 37.5 psi
